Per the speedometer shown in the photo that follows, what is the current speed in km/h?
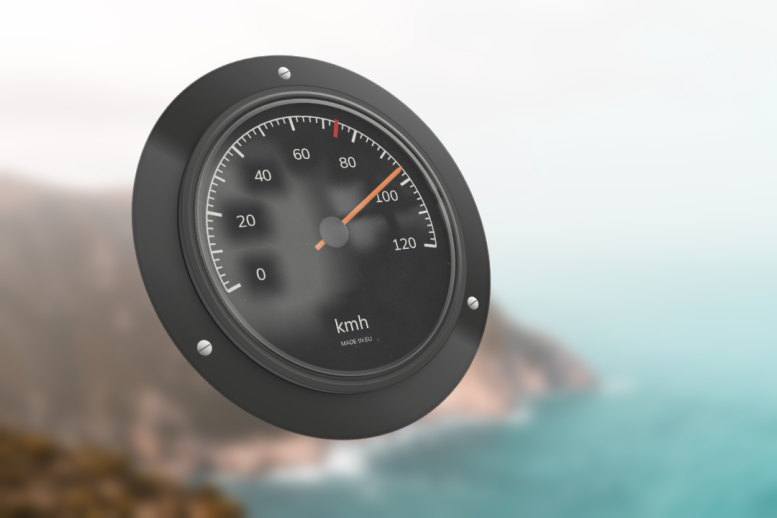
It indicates 96 km/h
